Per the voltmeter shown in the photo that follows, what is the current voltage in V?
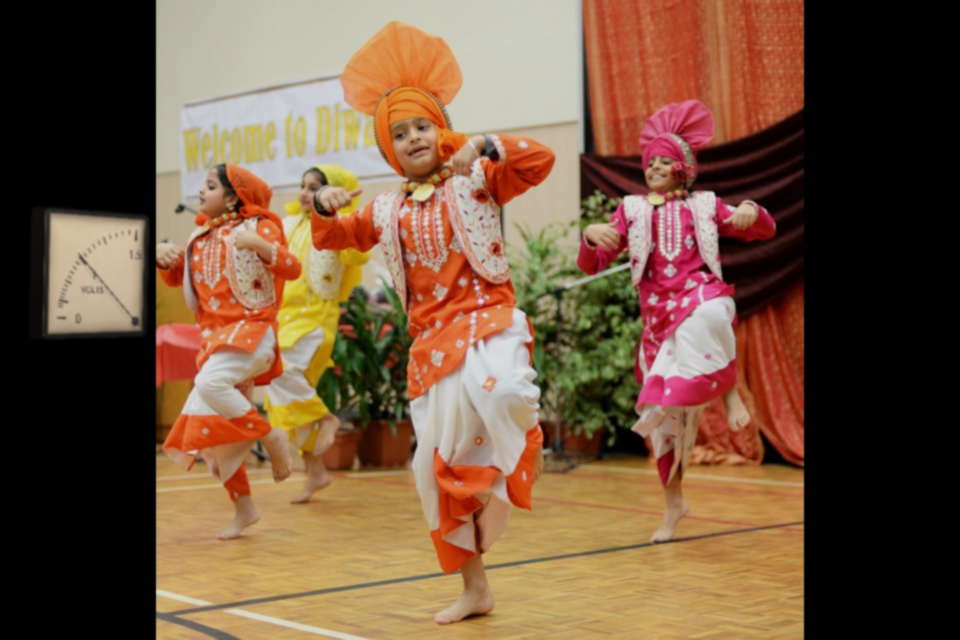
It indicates 1 V
